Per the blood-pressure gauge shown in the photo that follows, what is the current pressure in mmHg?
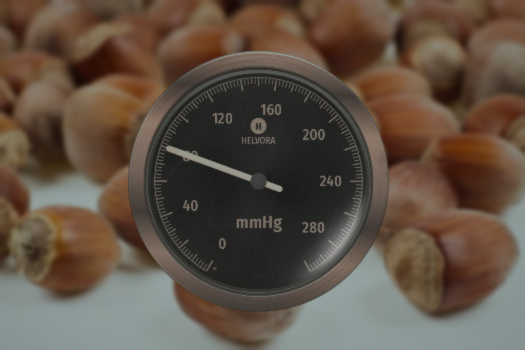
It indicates 80 mmHg
